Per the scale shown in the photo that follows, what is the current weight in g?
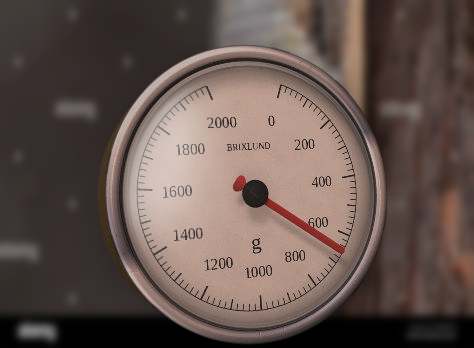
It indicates 660 g
